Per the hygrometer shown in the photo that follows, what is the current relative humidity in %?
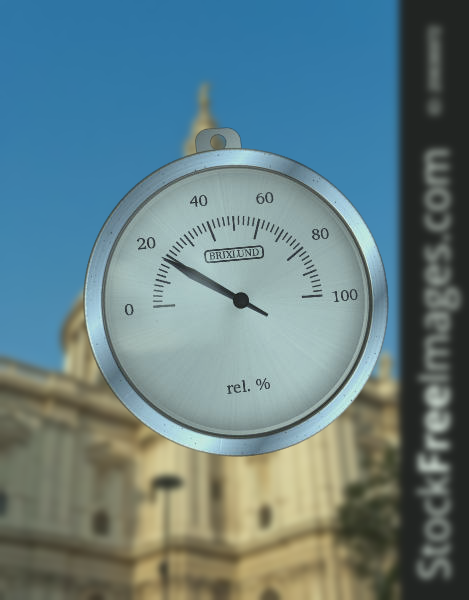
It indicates 18 %
